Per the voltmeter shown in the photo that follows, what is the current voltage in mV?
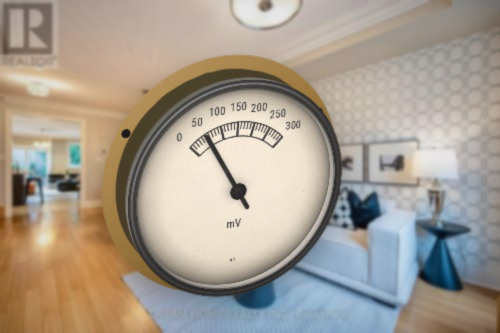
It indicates 50 mV
